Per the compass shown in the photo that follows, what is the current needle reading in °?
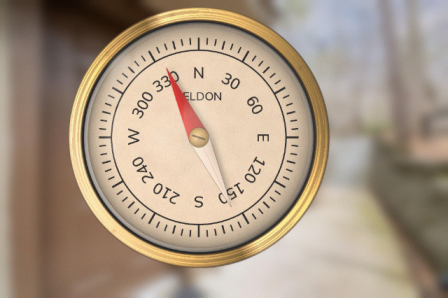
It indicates 335 °
